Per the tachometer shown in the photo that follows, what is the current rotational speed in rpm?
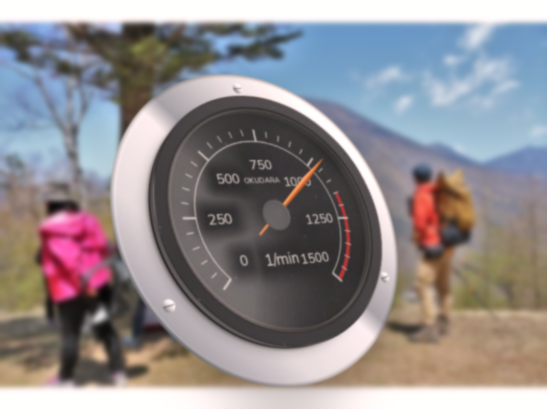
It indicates 1025 rpm
